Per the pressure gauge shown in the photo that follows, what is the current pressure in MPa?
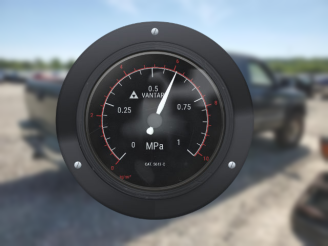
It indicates 0.6 MPa
